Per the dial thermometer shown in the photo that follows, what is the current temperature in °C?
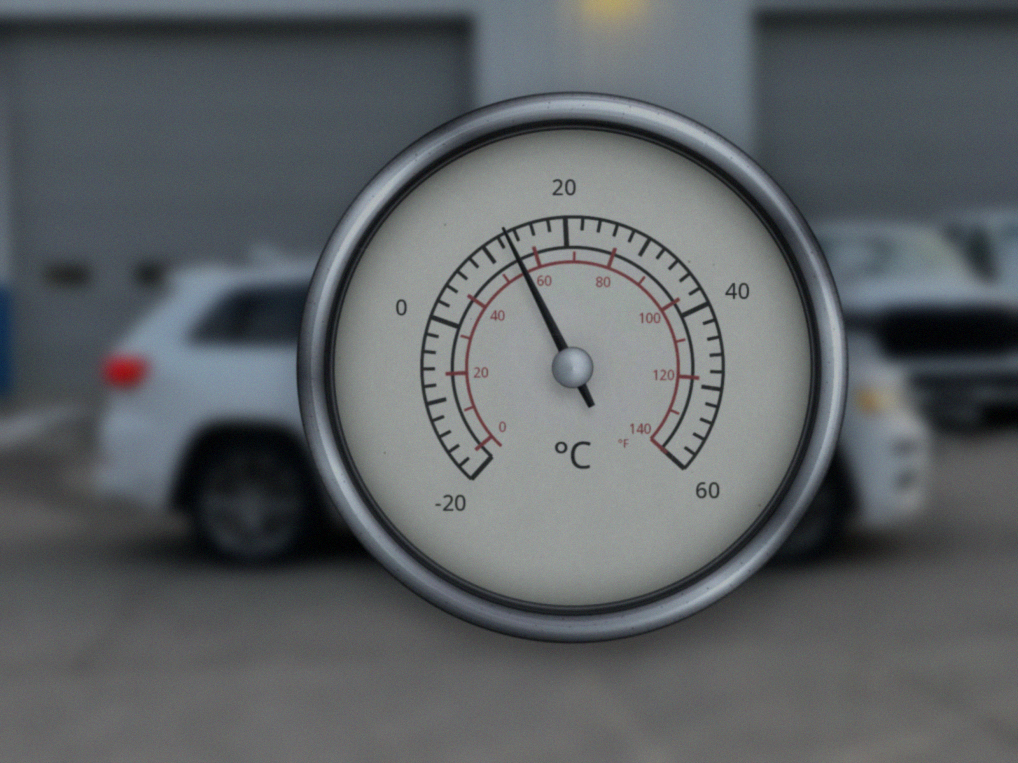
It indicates 13 °C
